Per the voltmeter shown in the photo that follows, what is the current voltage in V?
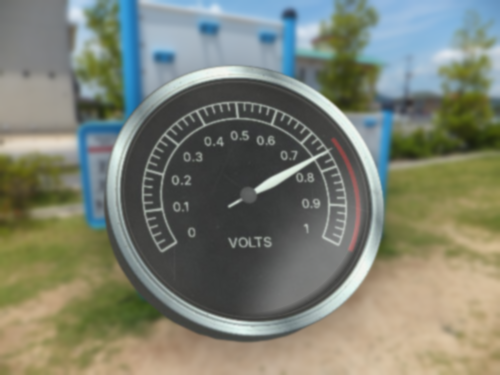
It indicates 0.76 V
